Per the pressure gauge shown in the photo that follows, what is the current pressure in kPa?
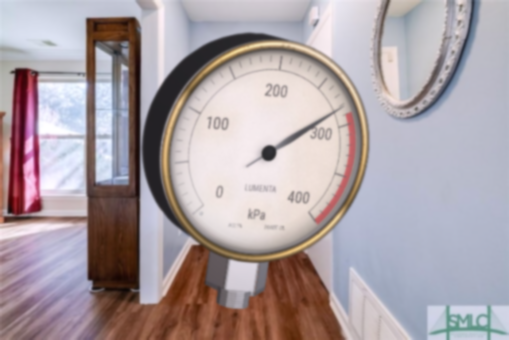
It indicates 280 kPa
